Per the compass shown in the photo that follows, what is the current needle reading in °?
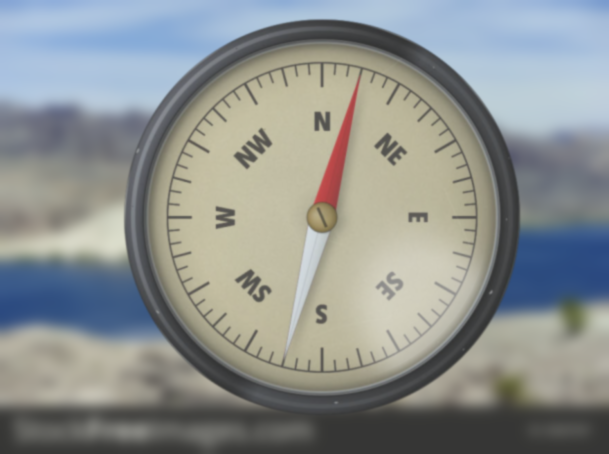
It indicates 15 °
